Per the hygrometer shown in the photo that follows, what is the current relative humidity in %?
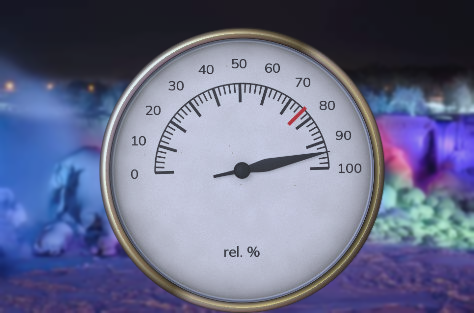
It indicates 94 %
